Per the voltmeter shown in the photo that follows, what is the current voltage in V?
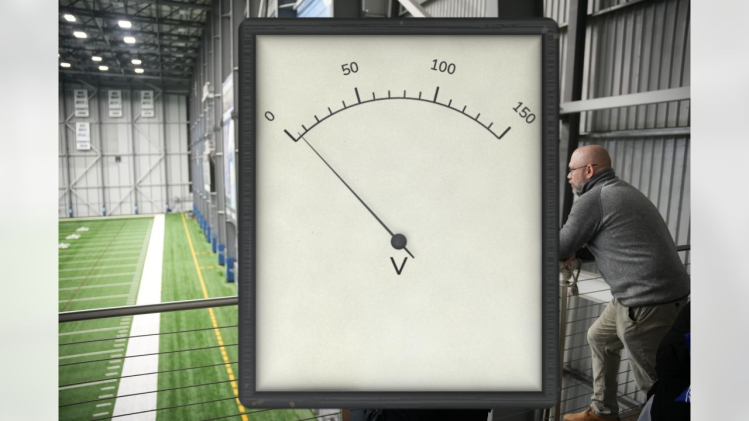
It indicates 5 V
